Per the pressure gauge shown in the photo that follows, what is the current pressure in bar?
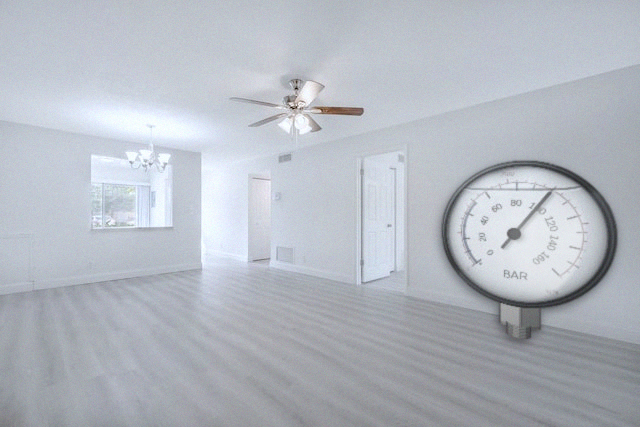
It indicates 100 bar
